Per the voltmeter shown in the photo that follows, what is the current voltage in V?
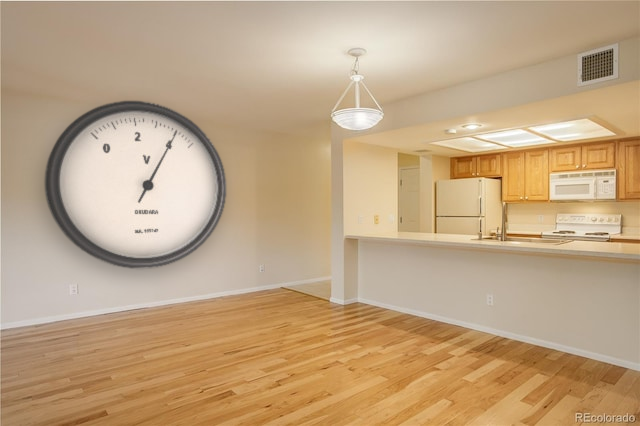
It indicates 4 V
